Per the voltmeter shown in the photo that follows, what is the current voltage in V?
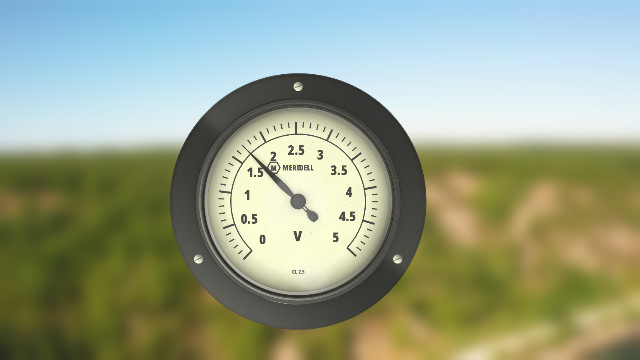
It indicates 1.7 V
